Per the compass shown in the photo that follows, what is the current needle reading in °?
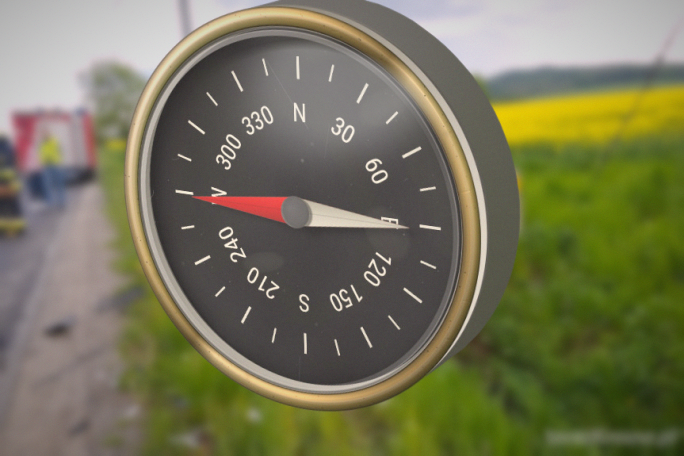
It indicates 270 °
